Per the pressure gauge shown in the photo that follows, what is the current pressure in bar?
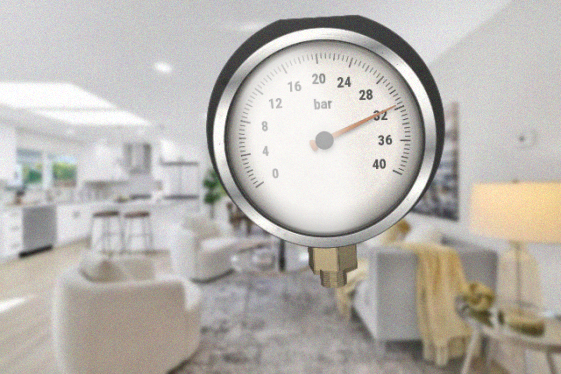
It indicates 31.5 bar
